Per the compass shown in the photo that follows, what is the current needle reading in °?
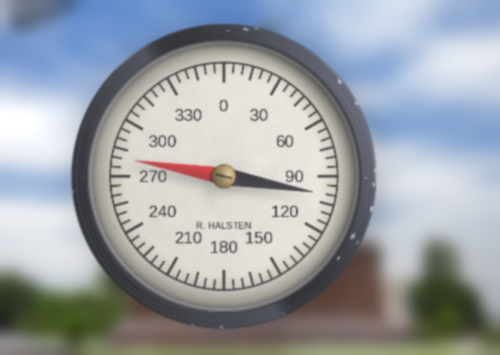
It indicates 280 °
